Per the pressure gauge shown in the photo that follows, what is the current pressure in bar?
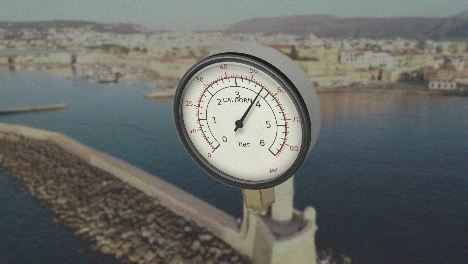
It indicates 3.8 bar
